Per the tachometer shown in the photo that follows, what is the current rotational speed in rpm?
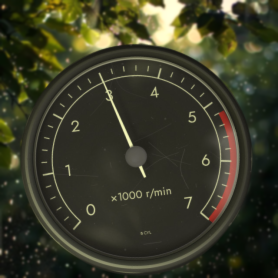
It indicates 3000 rpm
